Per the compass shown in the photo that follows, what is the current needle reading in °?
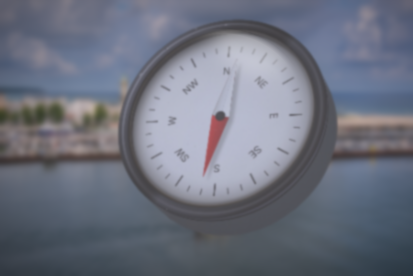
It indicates 190 °
